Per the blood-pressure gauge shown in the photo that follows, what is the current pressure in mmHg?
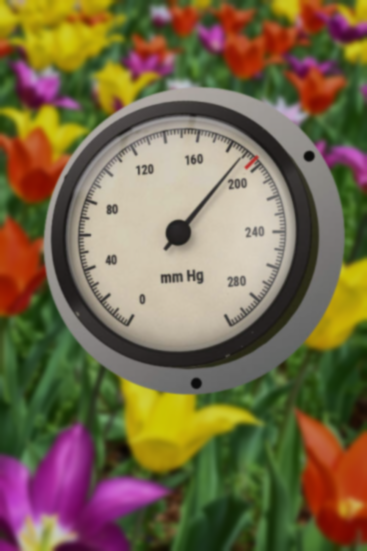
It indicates 190 mmHg
